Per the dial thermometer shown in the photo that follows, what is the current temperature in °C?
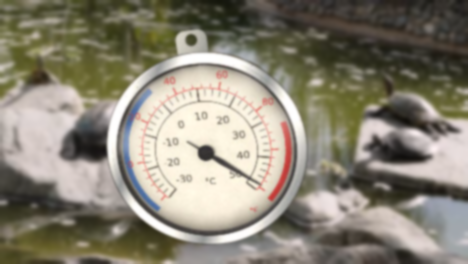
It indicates 48 °C
